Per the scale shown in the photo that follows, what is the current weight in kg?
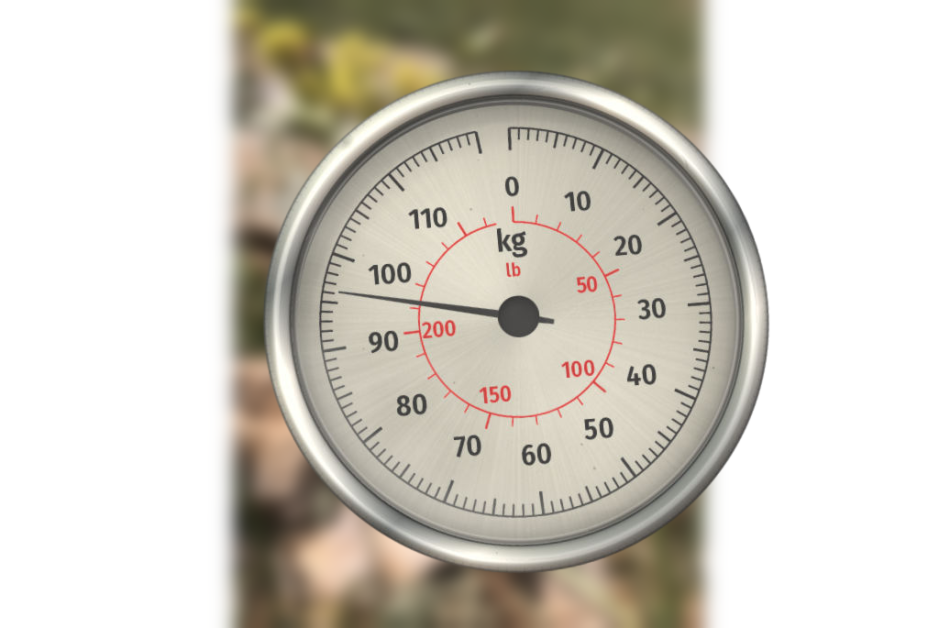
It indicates 96 kg
